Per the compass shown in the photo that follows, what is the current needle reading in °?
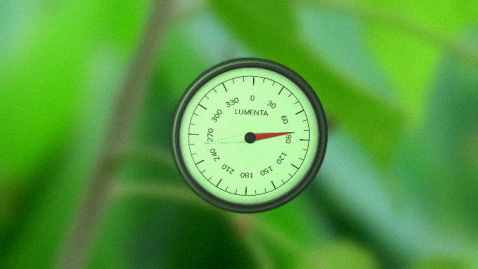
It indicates 80 °
